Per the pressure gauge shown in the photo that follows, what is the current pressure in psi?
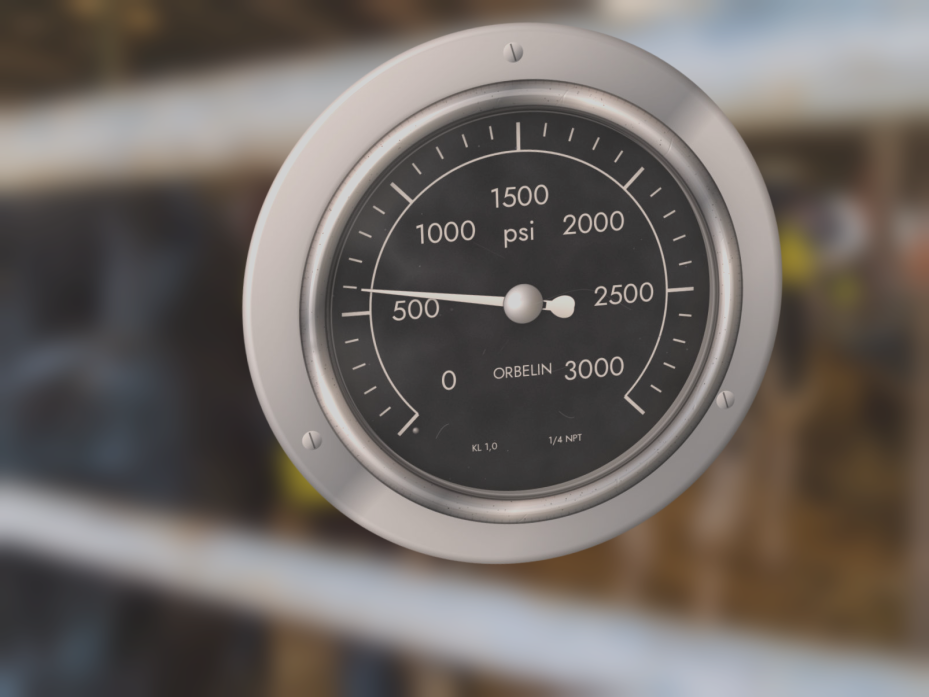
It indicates 600 psi
